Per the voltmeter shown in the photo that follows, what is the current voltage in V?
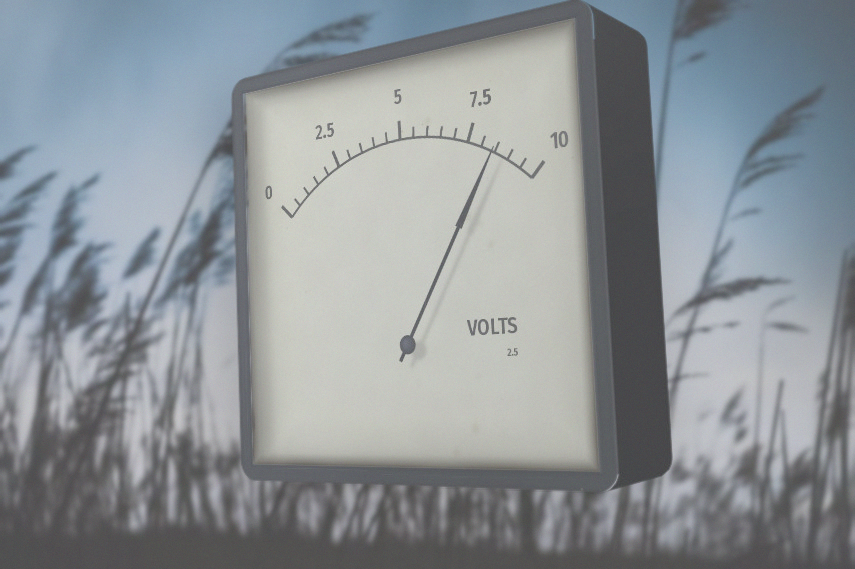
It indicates 8.5 V
